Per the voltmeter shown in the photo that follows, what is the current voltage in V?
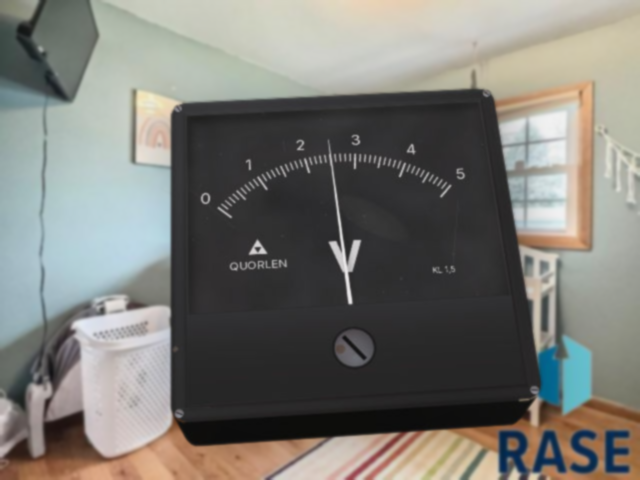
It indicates 2.5 V
